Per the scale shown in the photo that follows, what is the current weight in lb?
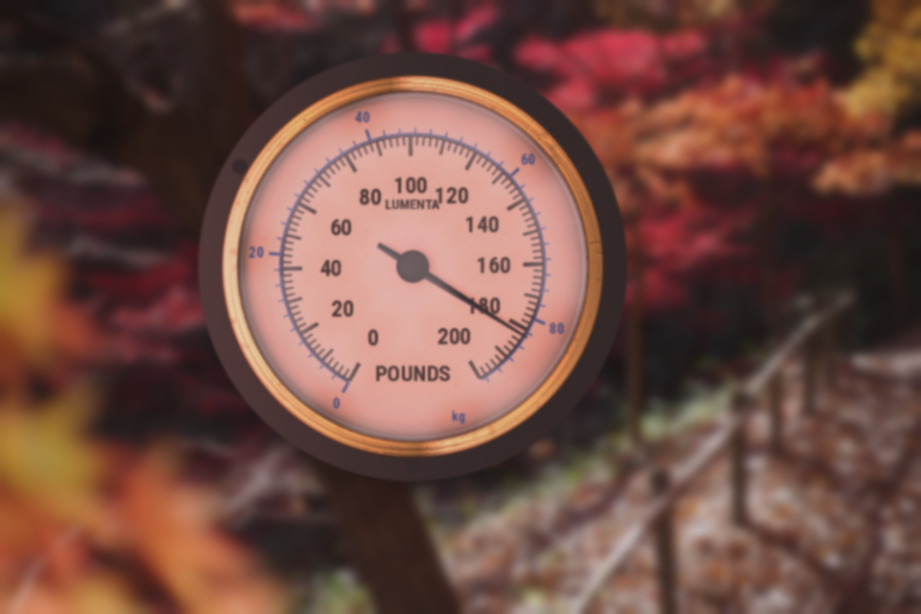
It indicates 182 lb
